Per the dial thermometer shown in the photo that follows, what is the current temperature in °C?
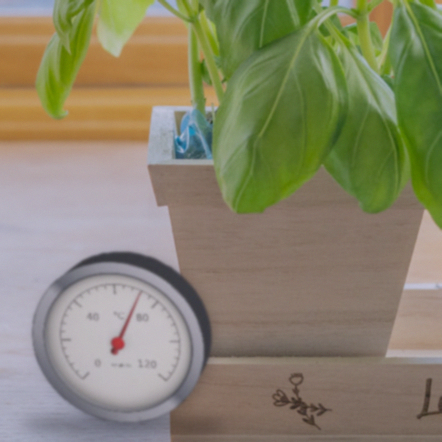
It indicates 72 °C
